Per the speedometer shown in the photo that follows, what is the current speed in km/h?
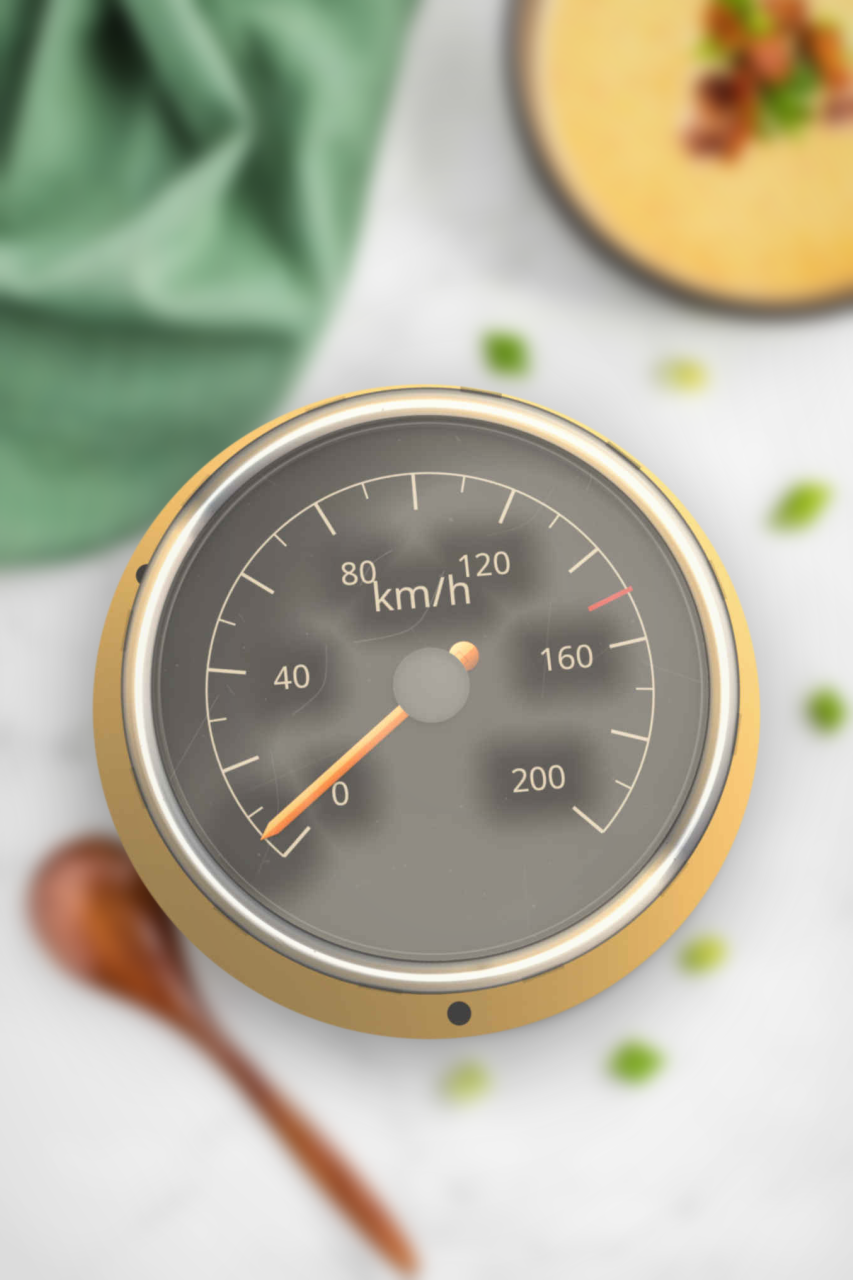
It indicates 5 km/h
